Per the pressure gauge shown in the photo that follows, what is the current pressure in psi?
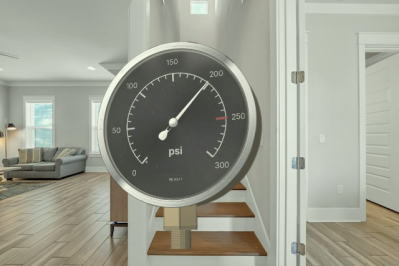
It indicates 200 psi
